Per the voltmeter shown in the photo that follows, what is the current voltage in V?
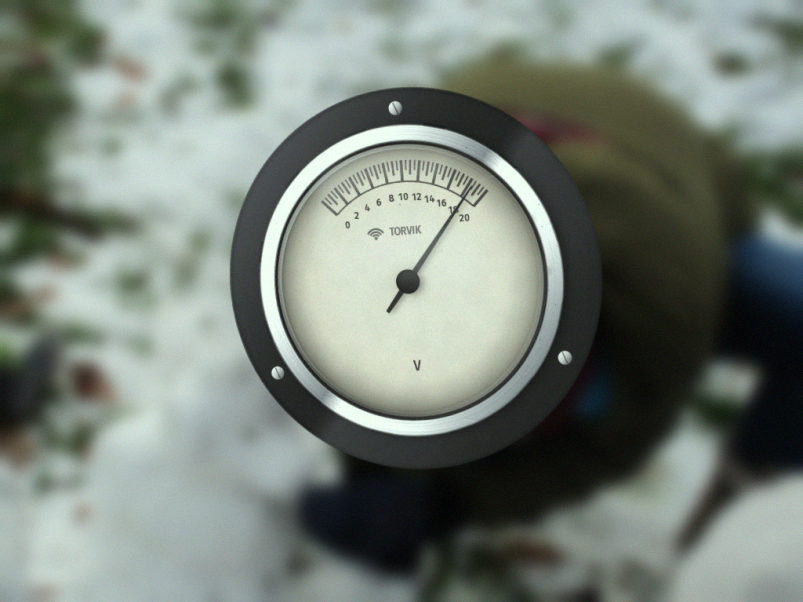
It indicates 18.5 V
